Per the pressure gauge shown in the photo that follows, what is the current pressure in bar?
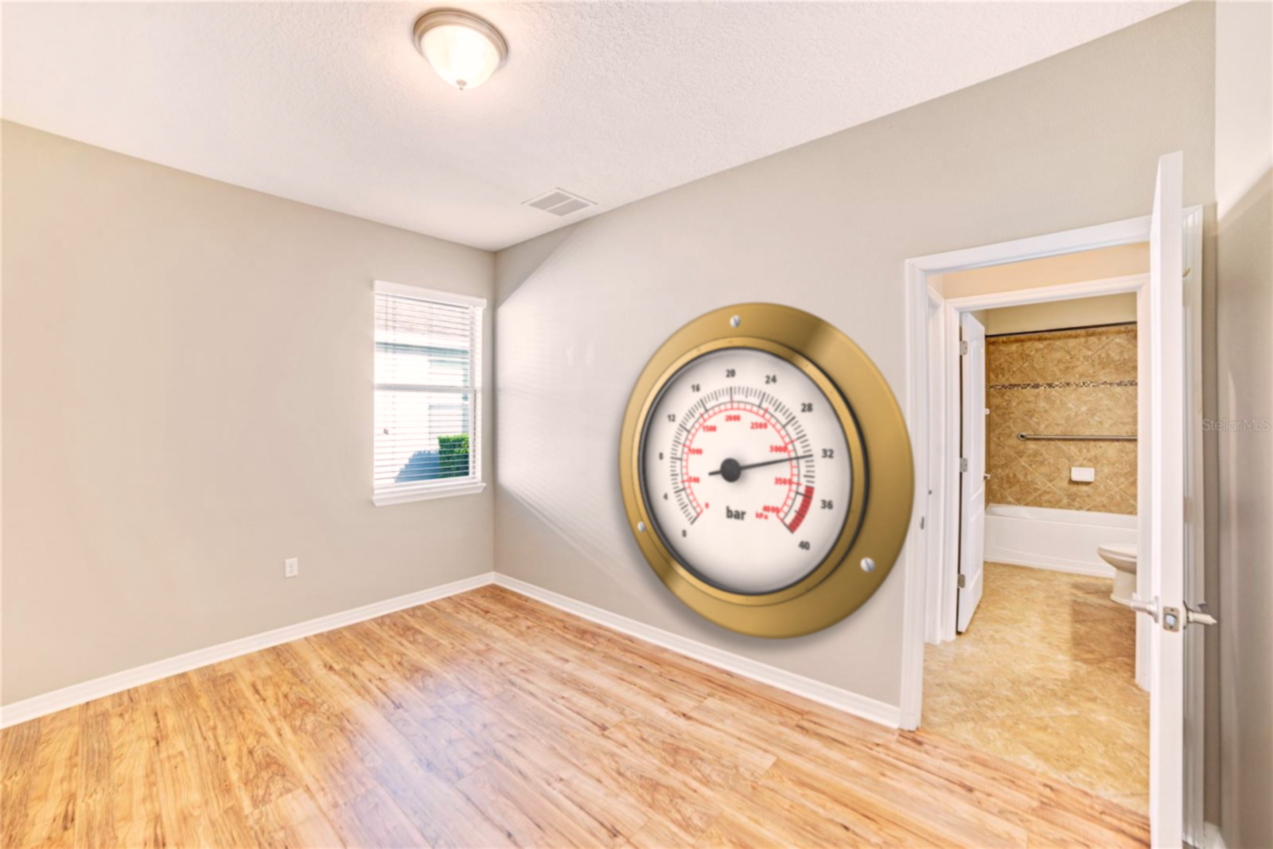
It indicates 32 bar
